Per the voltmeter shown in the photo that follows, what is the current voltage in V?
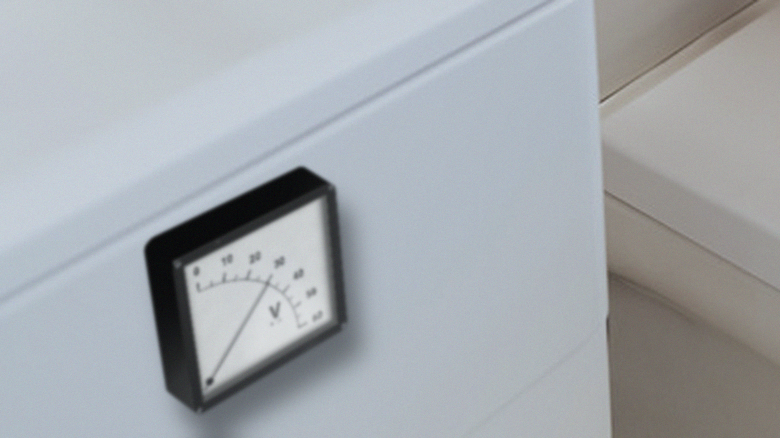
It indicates 30 V
